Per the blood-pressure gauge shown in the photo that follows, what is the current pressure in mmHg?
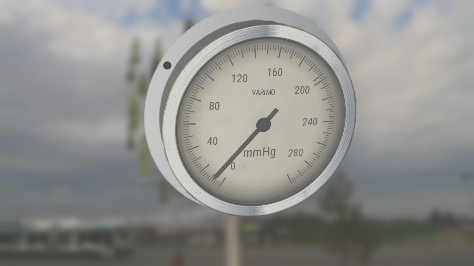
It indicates 10 mmHg
